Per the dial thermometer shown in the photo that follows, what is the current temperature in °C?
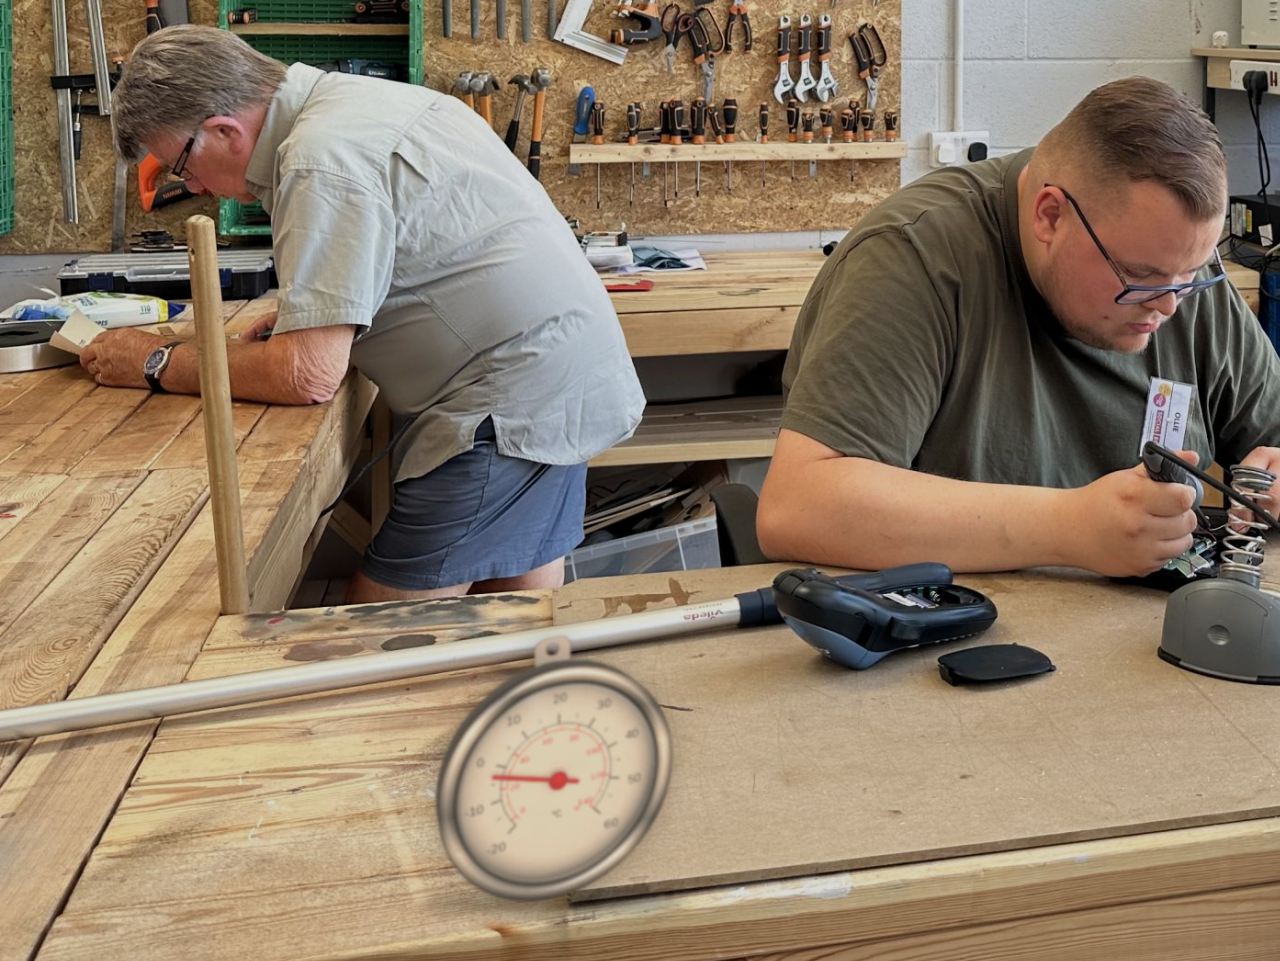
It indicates -2.5 °C
